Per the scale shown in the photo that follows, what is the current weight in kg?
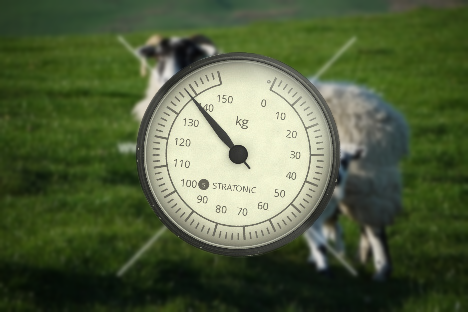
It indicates 138 kg
